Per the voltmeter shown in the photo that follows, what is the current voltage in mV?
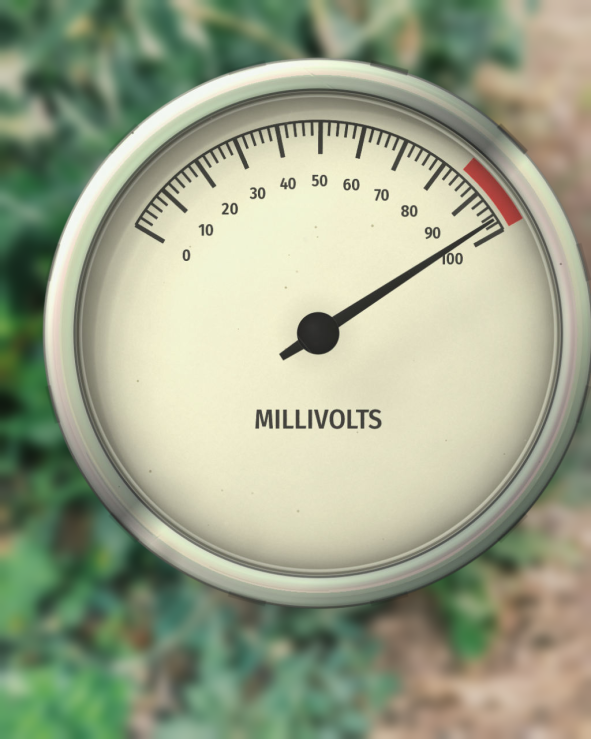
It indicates 97 mV
